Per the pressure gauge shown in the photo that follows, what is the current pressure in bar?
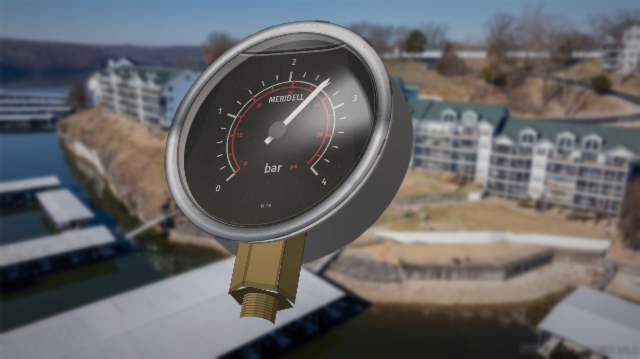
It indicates 2.6 bar
